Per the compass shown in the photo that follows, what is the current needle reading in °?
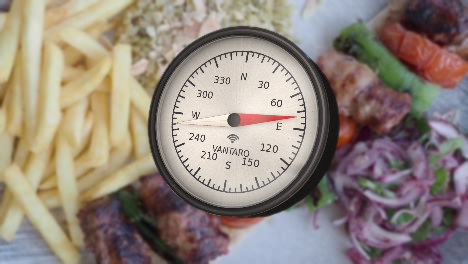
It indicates 80 °
